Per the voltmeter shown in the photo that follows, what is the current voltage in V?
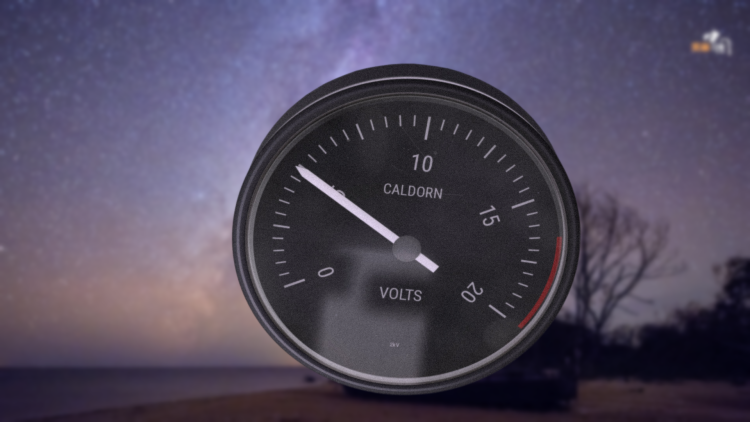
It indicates 5 V
